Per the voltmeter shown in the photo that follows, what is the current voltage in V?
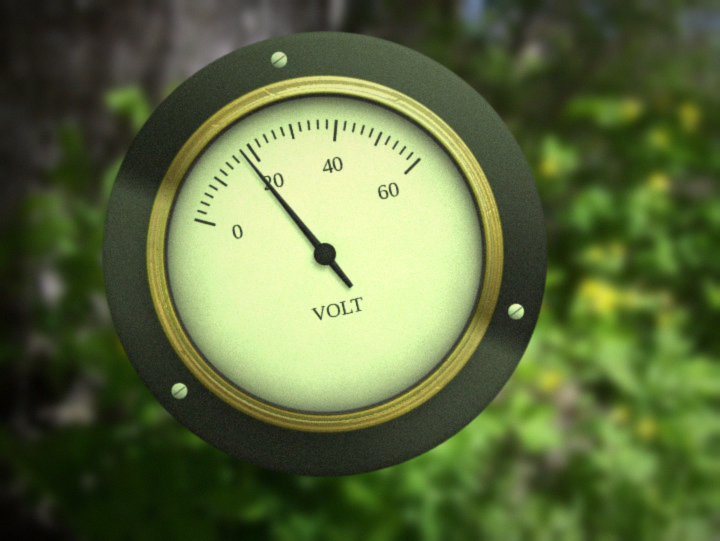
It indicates 18 V
